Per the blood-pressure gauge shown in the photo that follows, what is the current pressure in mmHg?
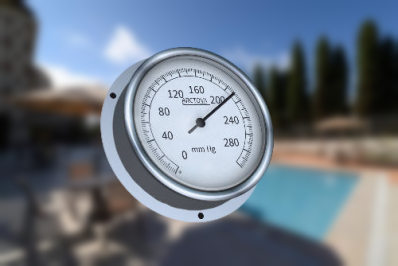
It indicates 210 mmHg
